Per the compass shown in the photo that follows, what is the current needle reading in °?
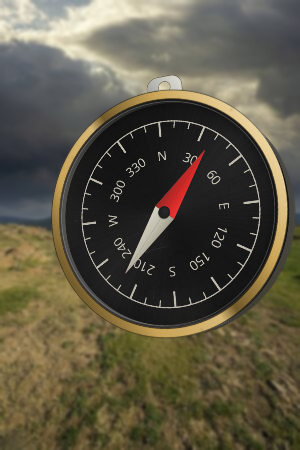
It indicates 40 °
